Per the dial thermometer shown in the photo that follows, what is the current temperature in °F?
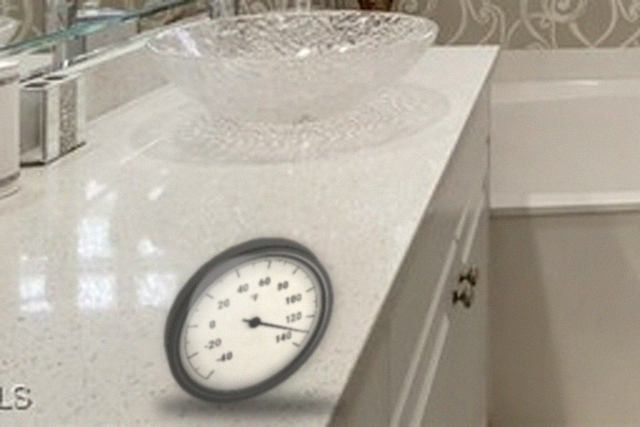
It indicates 130 °F
